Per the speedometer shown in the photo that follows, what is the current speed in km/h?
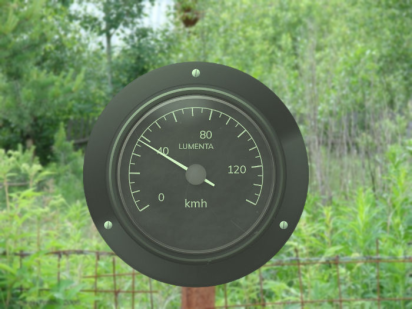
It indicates 37.5 km/h
